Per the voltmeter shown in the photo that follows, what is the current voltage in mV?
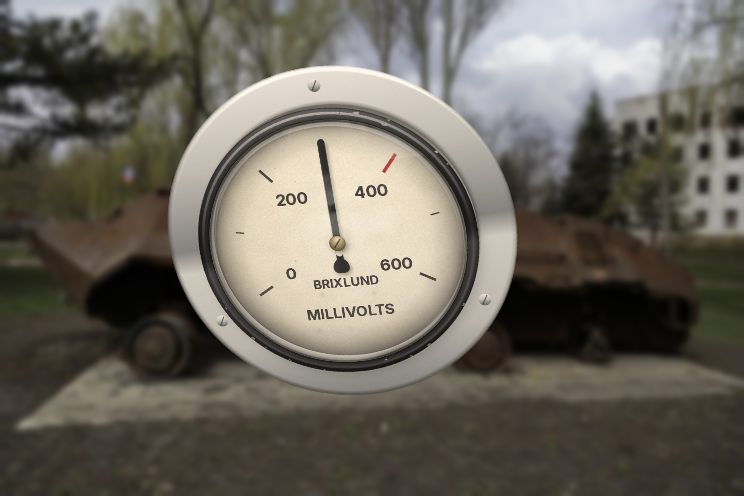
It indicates 300 mV
